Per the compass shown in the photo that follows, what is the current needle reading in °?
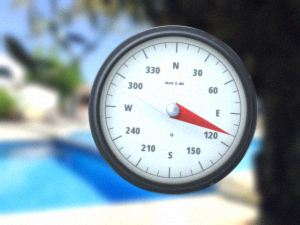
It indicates 110 °
